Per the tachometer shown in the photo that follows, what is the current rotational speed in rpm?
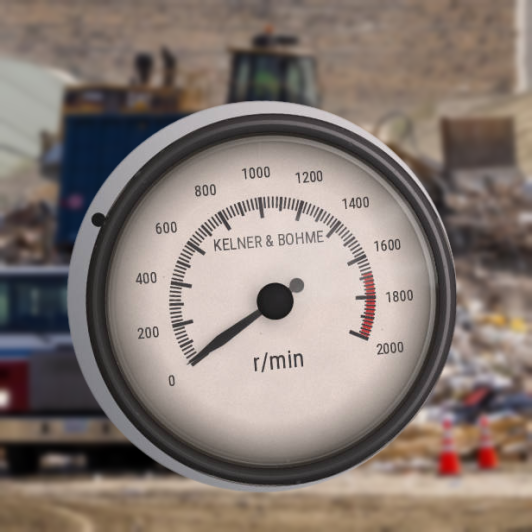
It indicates 20 rpm
